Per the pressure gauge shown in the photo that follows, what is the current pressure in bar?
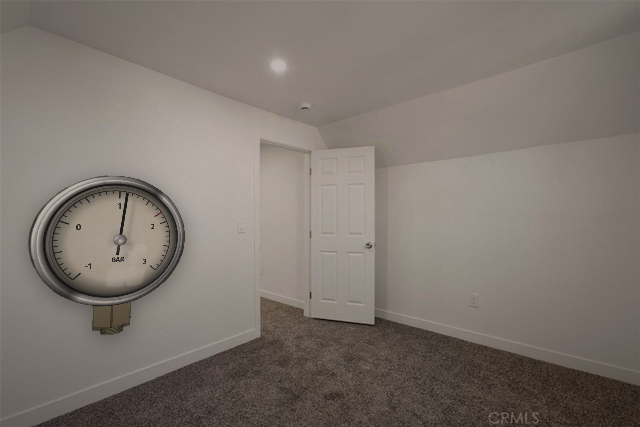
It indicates 1.1 bar
